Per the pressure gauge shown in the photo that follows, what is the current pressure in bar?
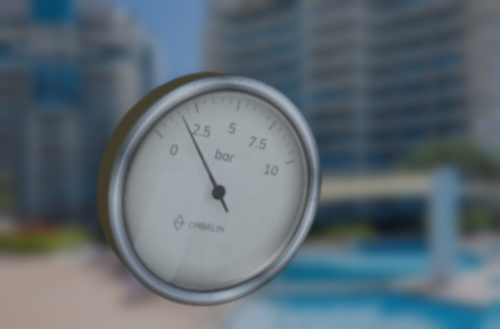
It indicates 1.5 bar
